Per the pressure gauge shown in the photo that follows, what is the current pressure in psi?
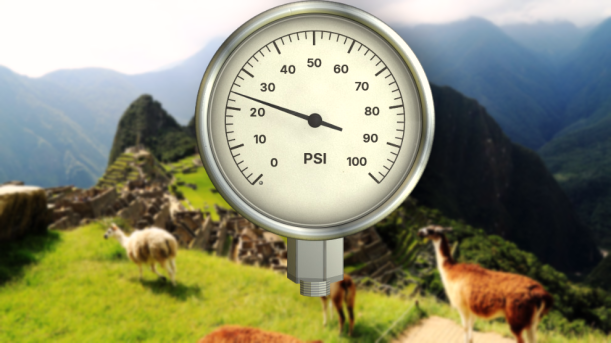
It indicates 24 psi
